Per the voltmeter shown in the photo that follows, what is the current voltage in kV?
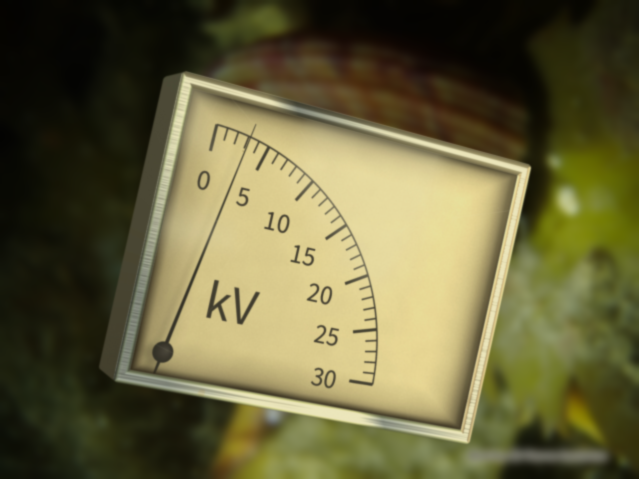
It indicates 3 kV
